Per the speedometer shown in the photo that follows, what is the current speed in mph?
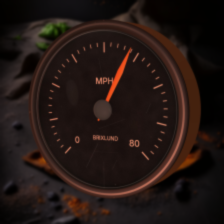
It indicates 48 mph
